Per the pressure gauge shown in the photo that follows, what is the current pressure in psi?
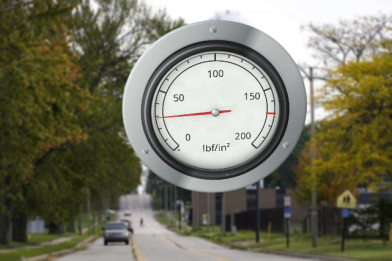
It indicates 30 psi
